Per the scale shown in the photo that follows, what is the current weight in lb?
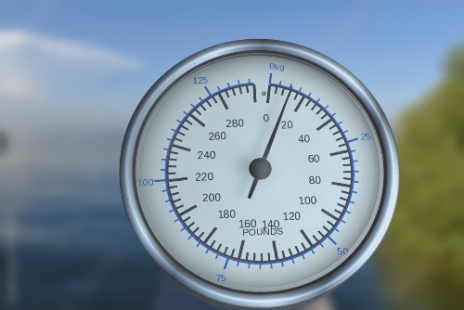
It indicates 12 lb
